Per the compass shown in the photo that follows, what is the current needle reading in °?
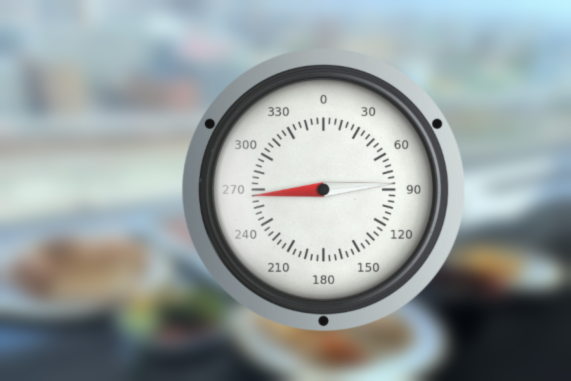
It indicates 265 °
